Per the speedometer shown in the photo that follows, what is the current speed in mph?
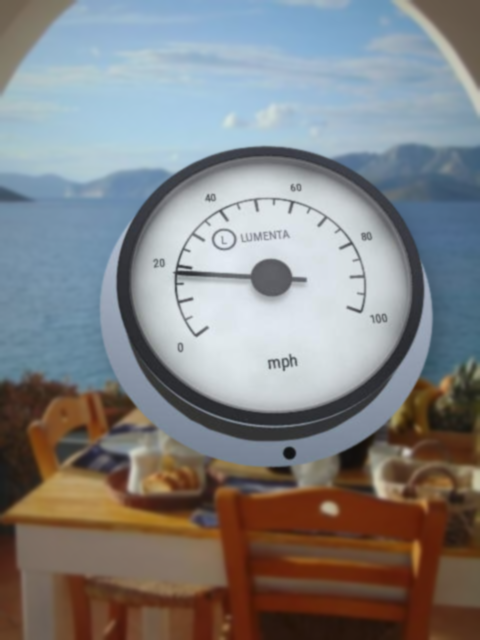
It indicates 17.5 mph
